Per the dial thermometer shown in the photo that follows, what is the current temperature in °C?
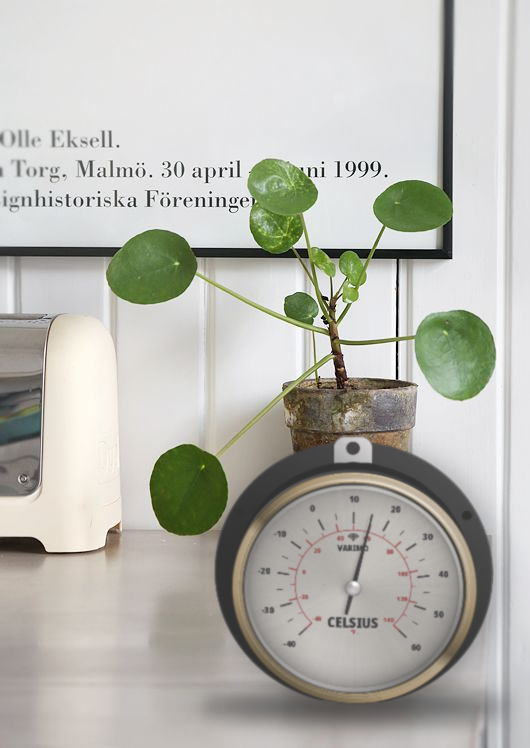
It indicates 15 °C
